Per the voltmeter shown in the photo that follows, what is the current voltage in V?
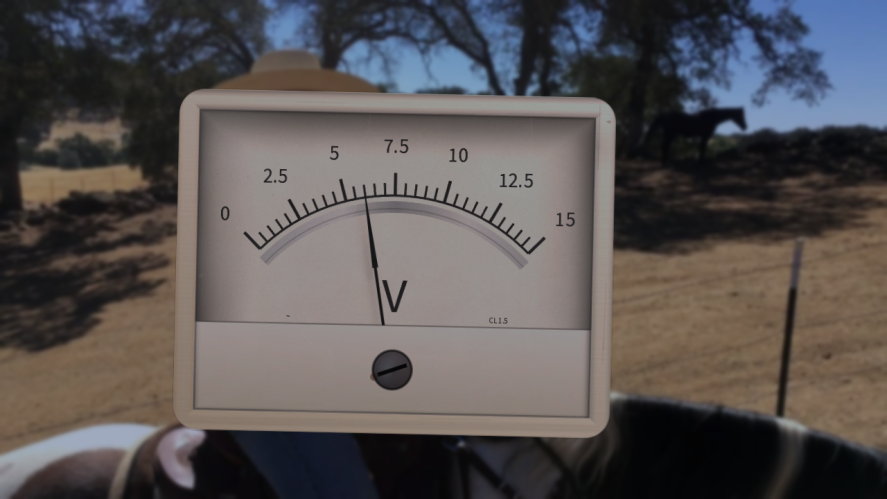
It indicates 6 V
